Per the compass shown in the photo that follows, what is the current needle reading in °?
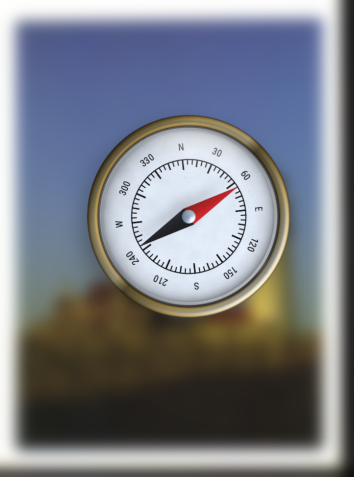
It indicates 65 °
